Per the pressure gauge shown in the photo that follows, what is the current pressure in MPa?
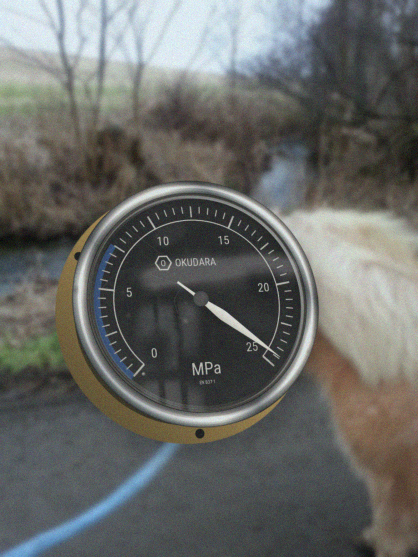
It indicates 24.5 MPa
